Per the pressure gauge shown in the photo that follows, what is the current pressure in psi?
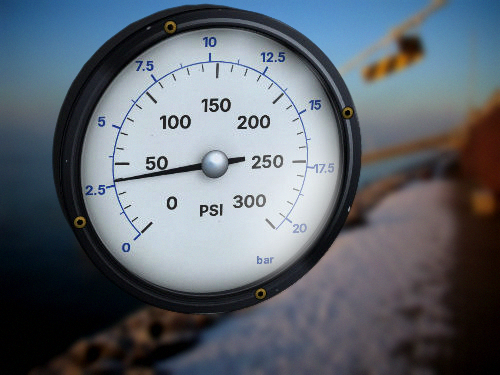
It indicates 40 psi
